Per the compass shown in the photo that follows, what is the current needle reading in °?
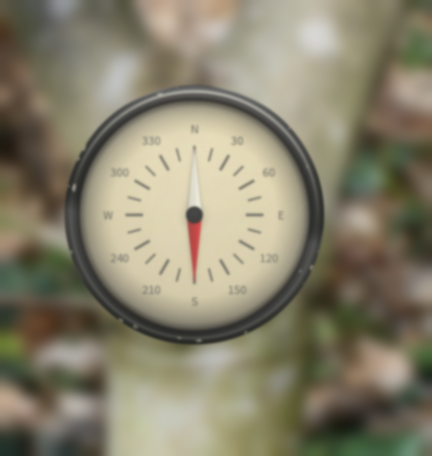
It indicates 180 °
